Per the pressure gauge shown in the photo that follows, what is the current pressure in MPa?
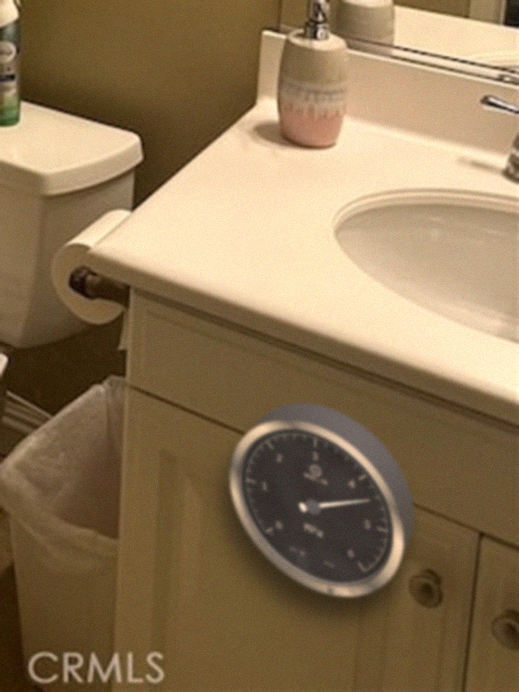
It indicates 4.4 MPa
